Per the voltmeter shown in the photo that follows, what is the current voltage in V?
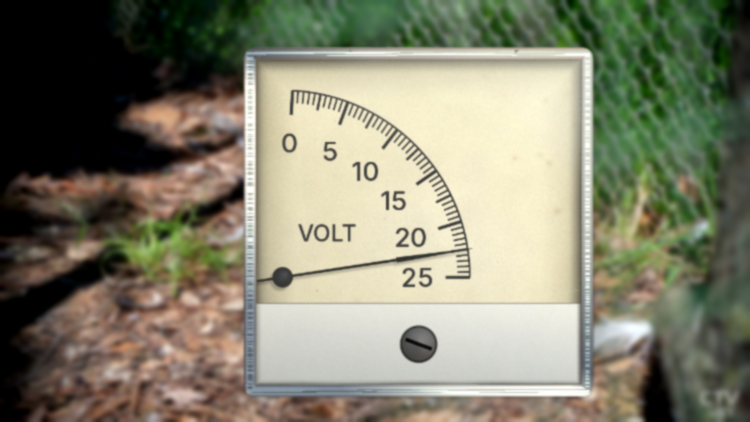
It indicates 22.5 V
